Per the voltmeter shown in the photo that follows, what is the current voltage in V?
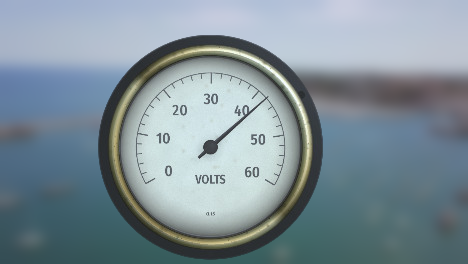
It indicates 42 V
